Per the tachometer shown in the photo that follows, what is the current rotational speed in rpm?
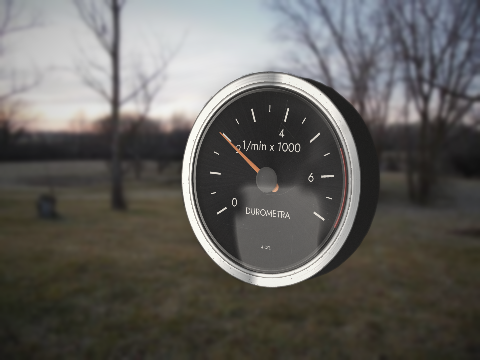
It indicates 2000 rpm
